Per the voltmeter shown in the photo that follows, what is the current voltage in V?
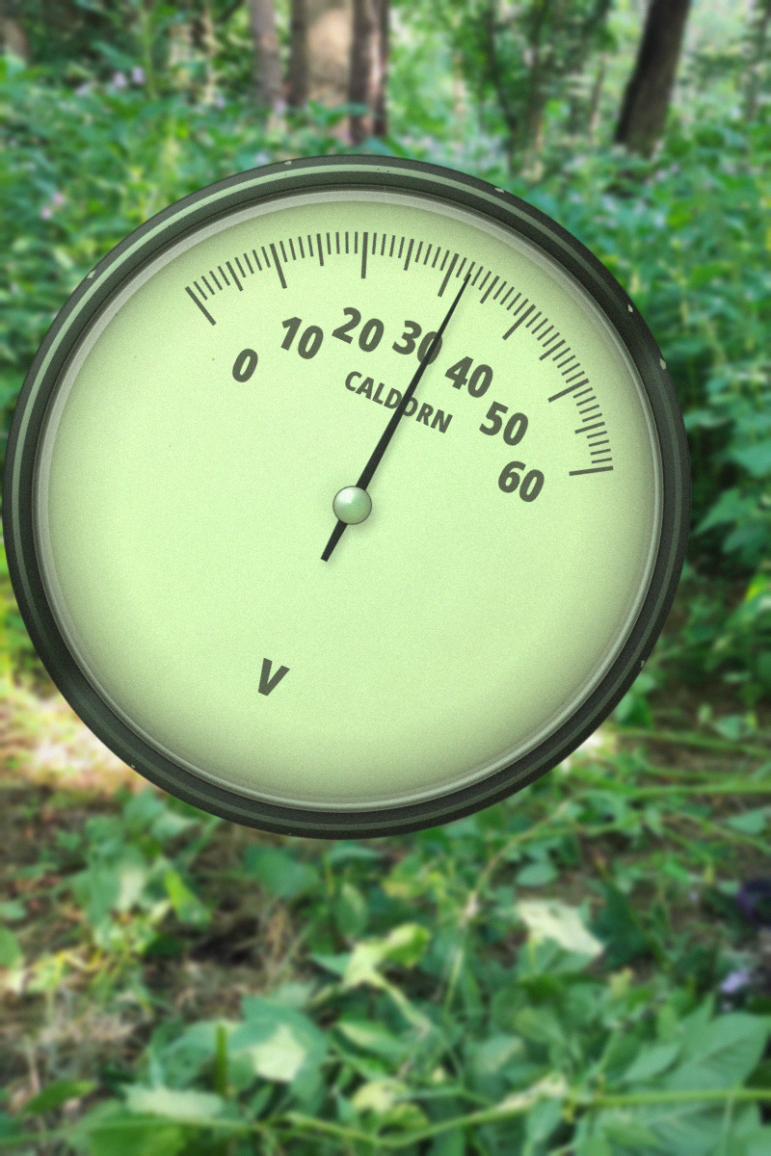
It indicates 32 V
